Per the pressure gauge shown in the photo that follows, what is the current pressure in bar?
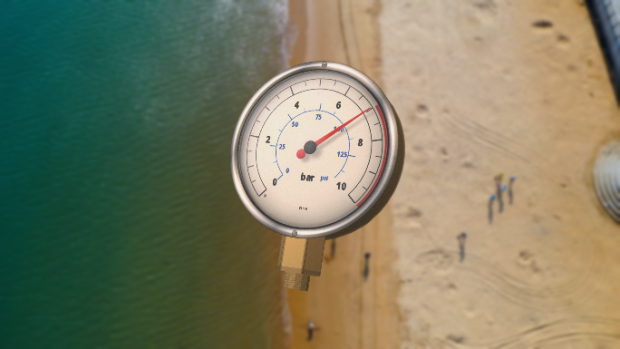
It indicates 7 bar
